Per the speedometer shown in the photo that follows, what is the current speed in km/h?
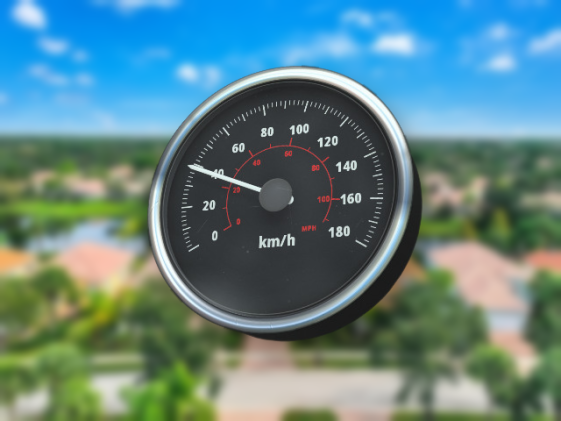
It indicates 38 km/h
